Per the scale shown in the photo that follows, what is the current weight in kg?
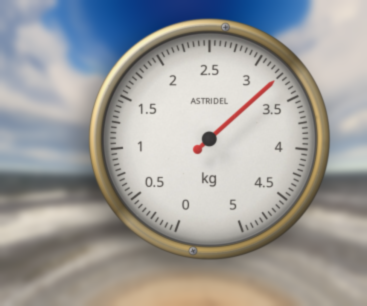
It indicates 3.25 kg
